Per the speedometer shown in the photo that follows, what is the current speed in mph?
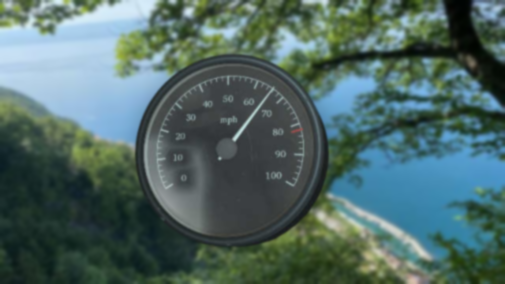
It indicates 66 mph
